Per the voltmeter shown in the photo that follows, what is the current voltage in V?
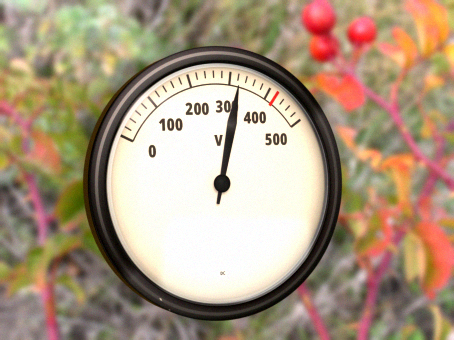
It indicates 320 V
